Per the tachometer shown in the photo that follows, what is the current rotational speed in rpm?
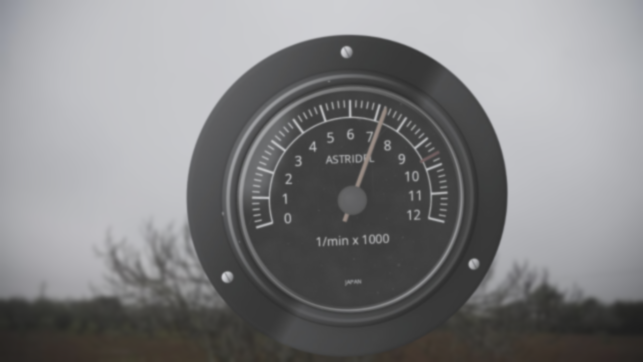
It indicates 7200 rpm
